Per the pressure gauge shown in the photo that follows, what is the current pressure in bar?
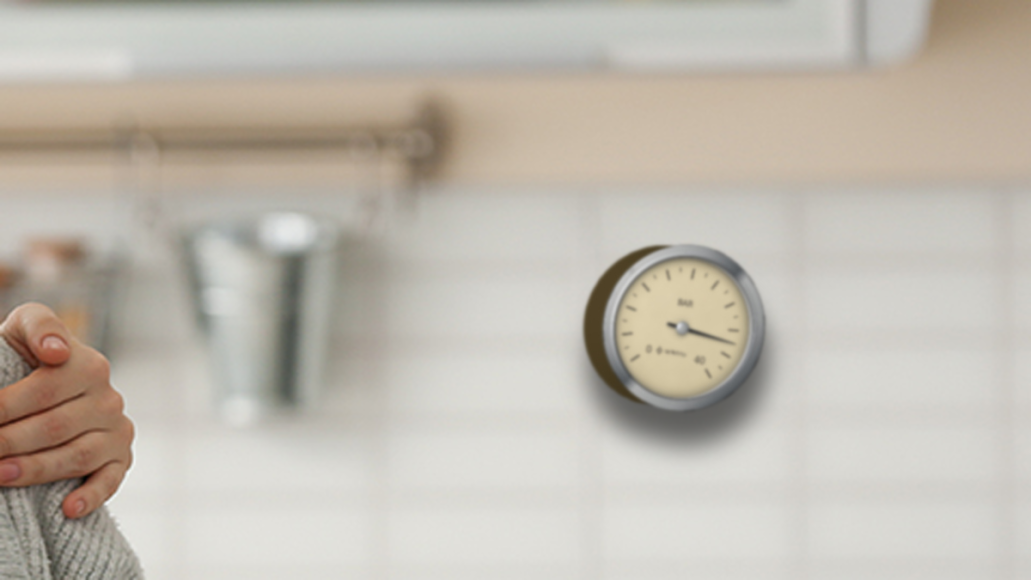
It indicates 34 bar
